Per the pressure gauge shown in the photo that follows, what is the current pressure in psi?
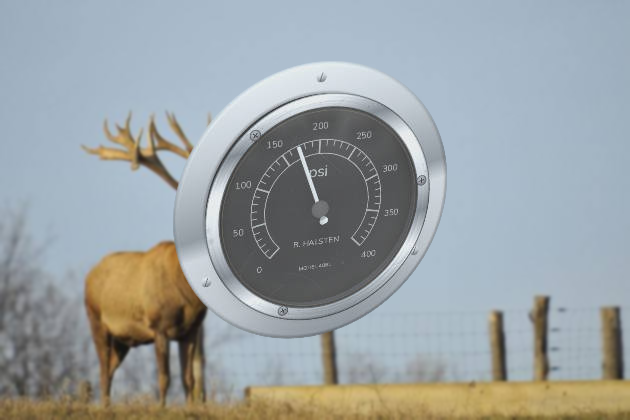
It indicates 170 psi
